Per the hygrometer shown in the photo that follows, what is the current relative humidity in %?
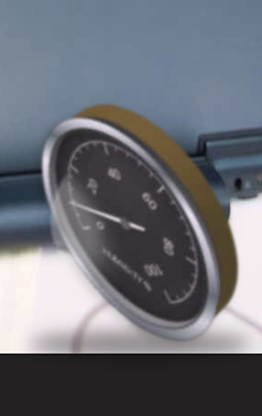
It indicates 8 %
